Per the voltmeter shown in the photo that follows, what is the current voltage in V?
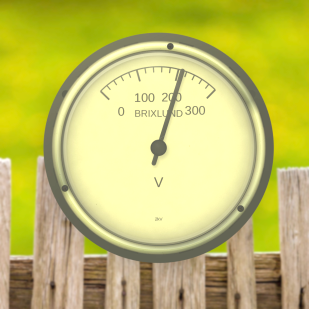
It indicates 210 V
